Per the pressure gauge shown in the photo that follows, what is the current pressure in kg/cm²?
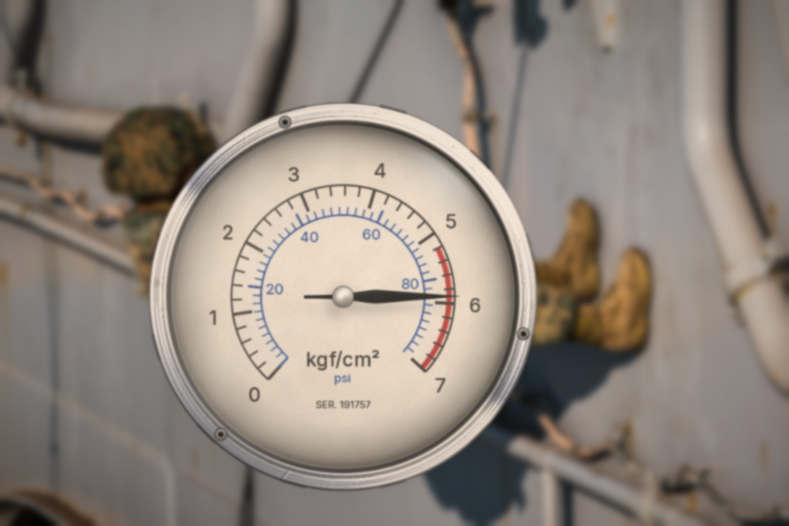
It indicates 5.9 kg/cm²
